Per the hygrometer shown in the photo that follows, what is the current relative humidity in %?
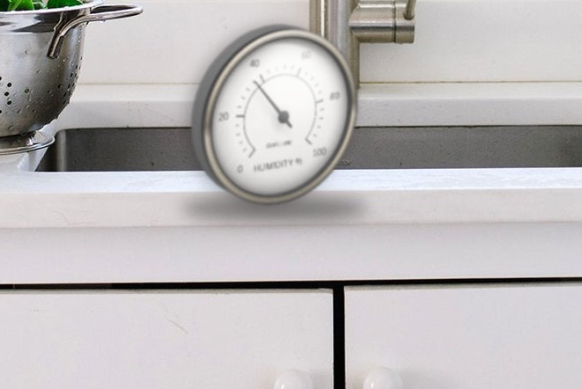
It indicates 36 %
